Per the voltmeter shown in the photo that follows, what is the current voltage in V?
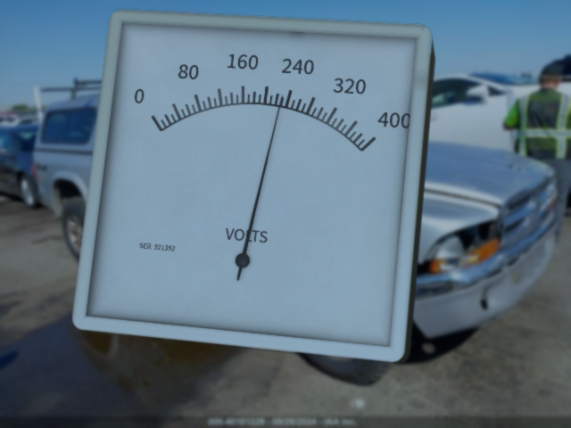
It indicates 230 V
